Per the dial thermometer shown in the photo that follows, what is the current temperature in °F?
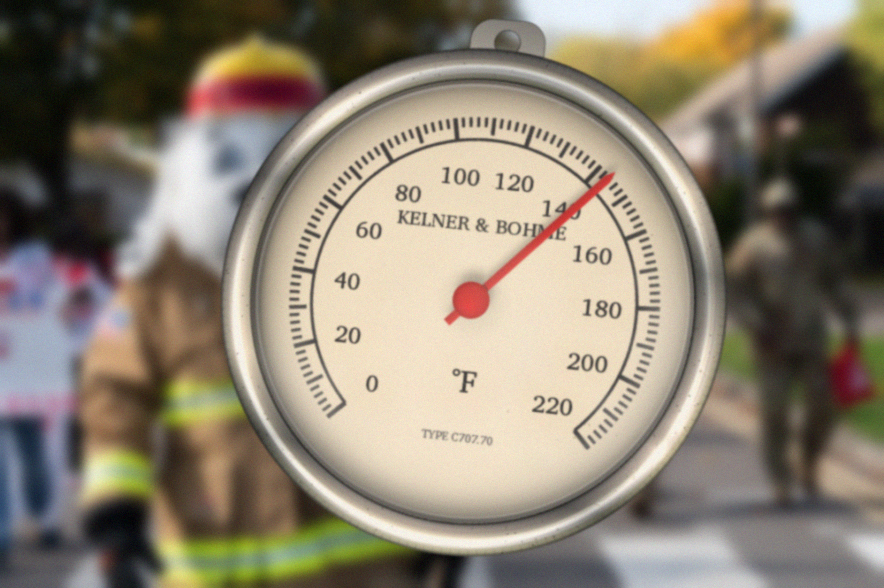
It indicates 144 °F
